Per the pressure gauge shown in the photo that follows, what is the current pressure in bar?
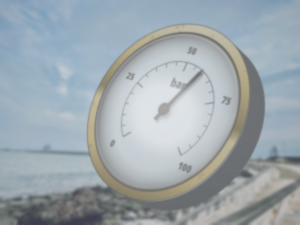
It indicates 60 bar
